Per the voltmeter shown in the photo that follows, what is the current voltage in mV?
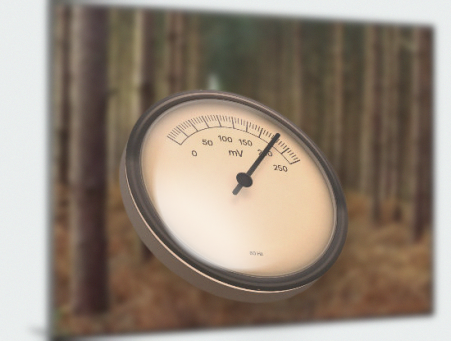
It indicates 200 mV
